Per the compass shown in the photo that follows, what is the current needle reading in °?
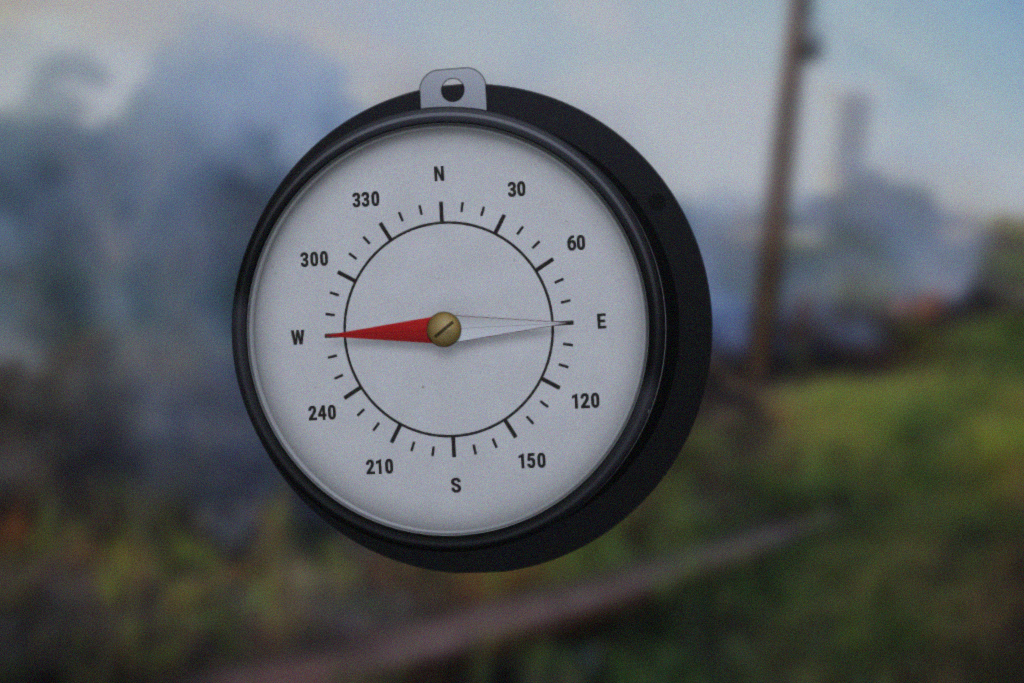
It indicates 270 °
